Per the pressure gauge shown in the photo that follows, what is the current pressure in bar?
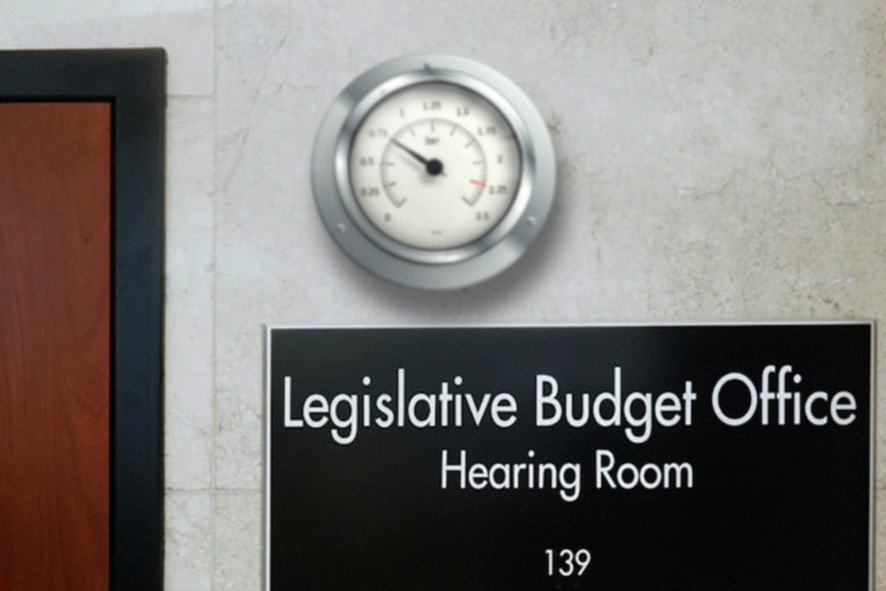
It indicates 0.75 bar
